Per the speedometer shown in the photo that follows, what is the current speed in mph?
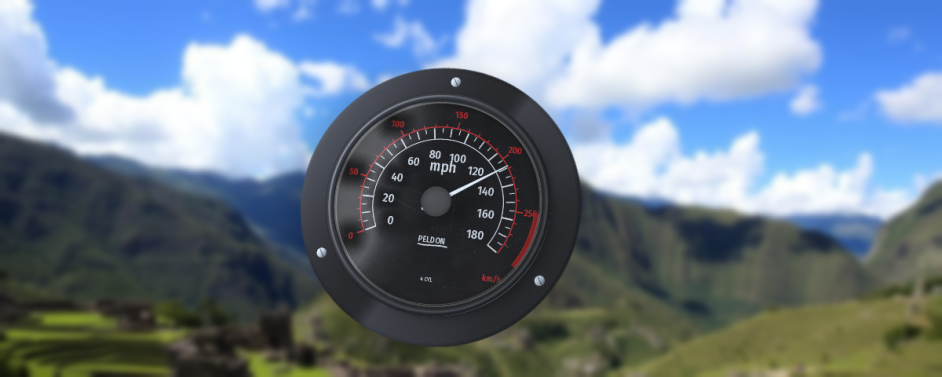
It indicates 130 mph
